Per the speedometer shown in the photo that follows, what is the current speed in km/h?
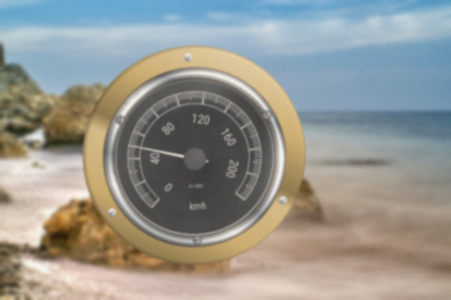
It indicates 50 km/h
